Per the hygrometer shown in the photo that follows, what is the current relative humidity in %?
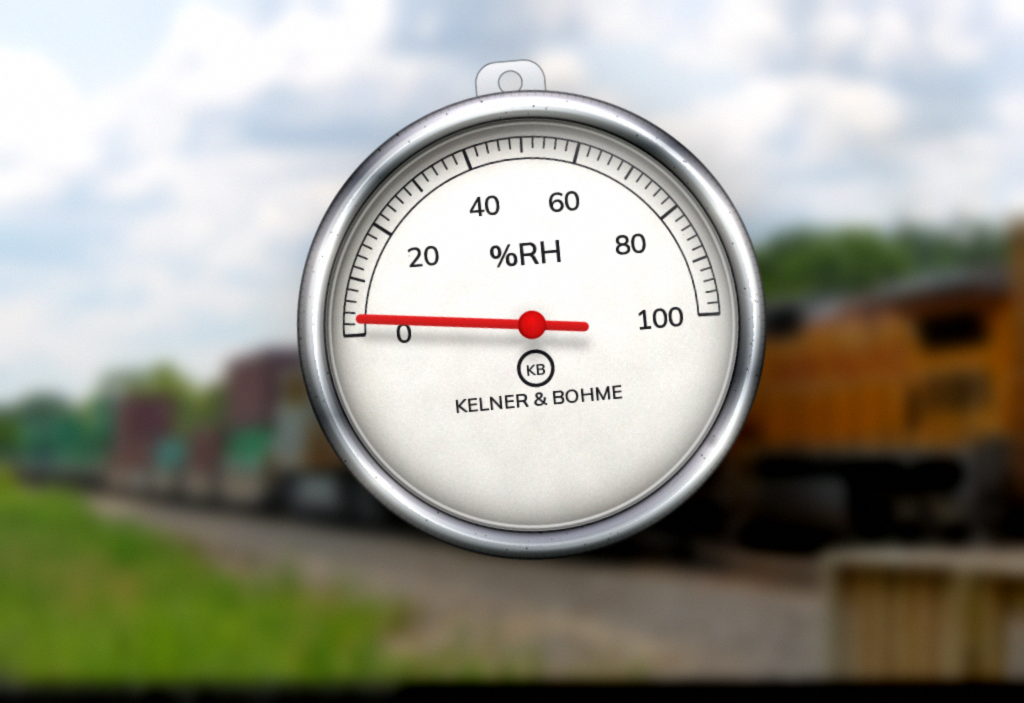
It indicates 3 %
